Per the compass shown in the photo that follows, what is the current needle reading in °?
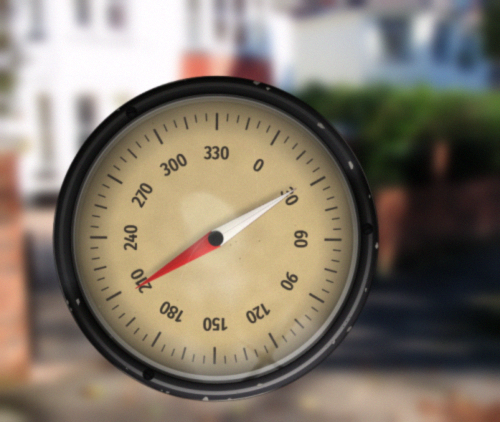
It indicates 207.5 °
